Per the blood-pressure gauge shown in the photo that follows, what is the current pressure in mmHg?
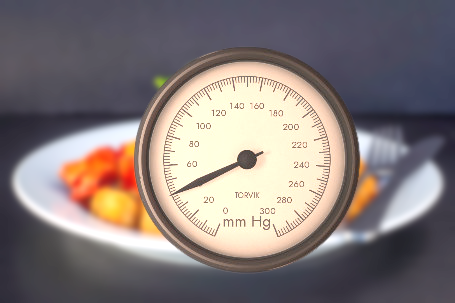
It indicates 40 mmHg
